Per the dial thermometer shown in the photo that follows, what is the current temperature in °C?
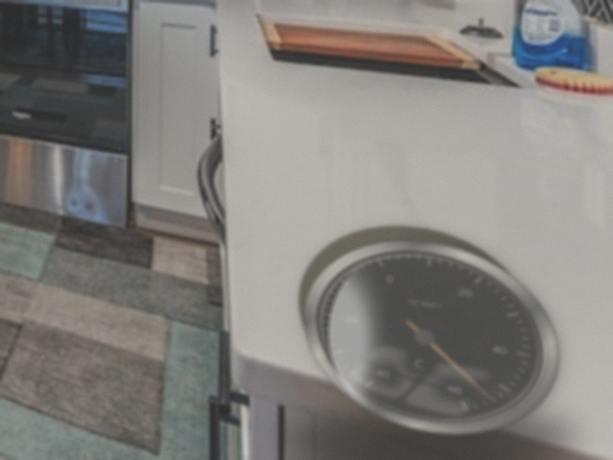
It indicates 54 °C
